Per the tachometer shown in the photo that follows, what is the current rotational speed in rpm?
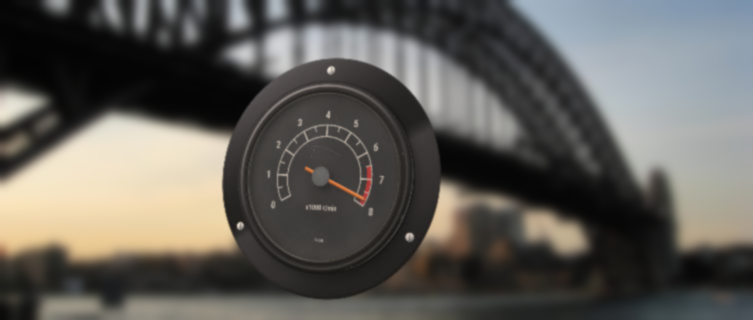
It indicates 7750 rpm
